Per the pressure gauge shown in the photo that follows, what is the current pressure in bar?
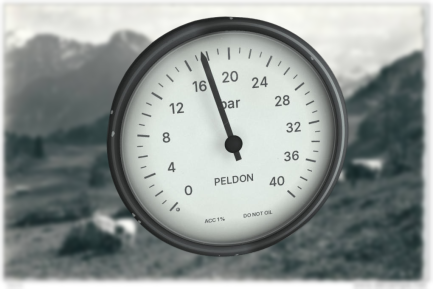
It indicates 17.5 bar
